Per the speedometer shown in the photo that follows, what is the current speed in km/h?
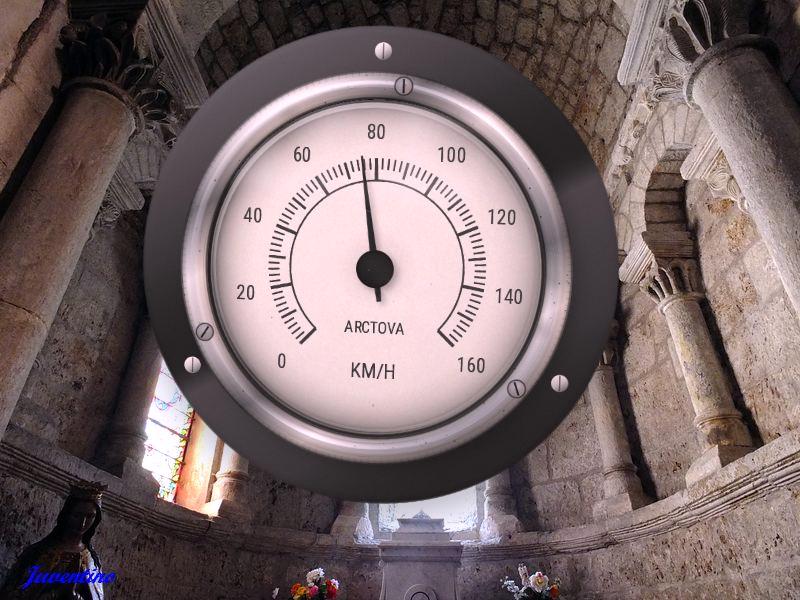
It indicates 76 km/h
